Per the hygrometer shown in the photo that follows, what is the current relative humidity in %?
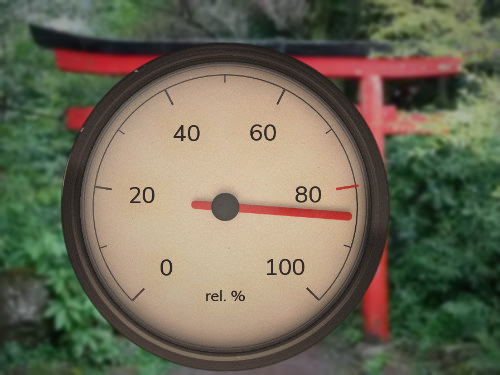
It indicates 85 %
